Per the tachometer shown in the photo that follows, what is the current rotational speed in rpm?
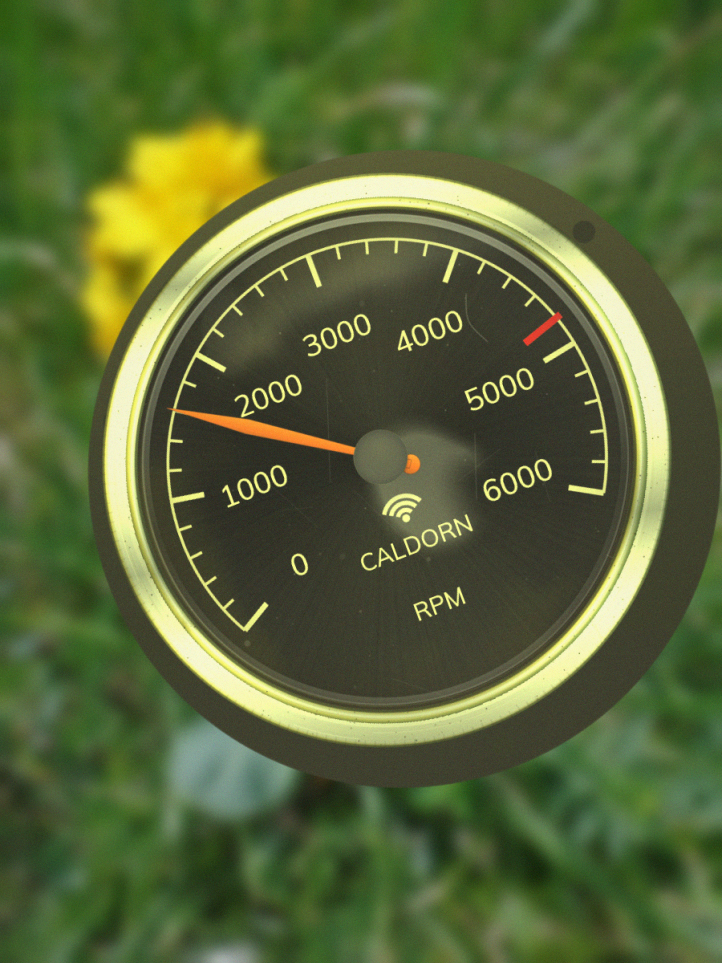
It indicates 1600 rpm
